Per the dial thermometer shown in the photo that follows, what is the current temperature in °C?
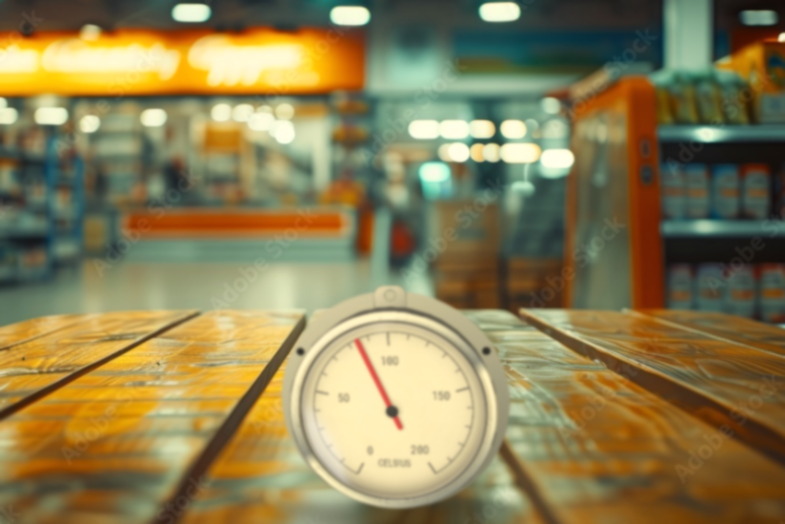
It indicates 85 °C
